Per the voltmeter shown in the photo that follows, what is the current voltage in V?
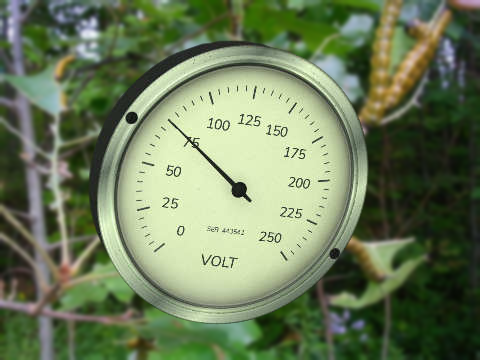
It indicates 75 V
